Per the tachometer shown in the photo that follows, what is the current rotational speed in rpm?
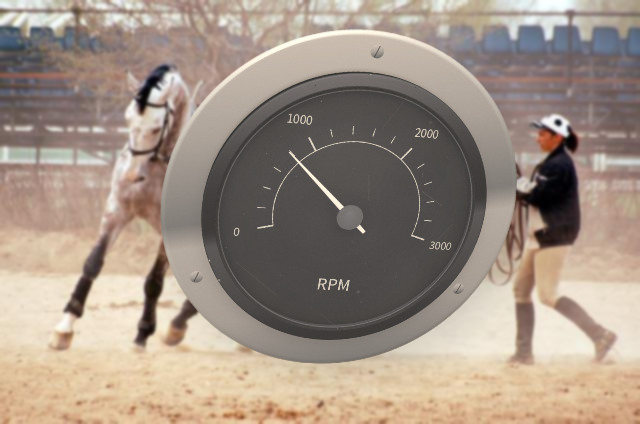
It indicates 800 rpm
